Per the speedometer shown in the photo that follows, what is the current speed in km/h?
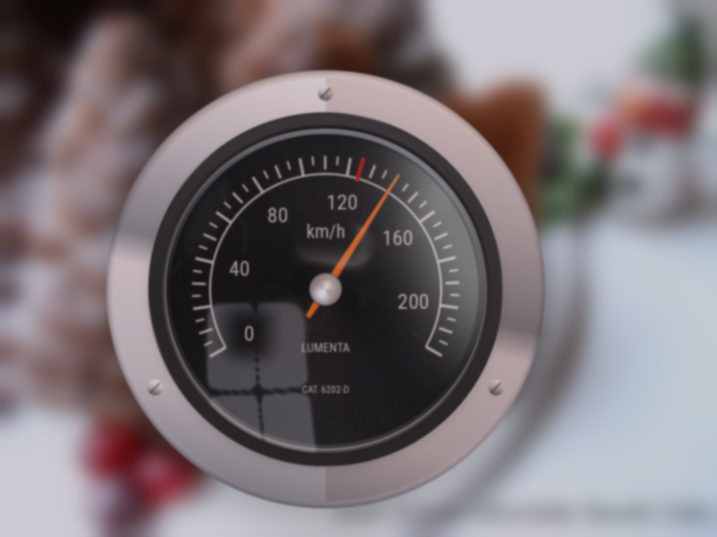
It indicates 140 km/h
